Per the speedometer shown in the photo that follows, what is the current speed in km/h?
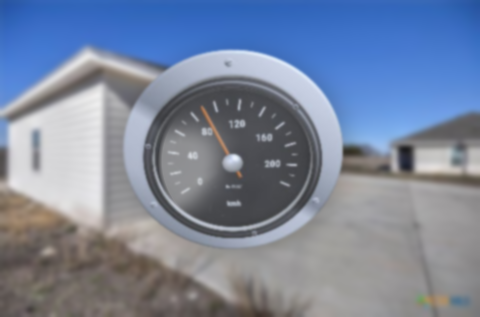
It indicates 90 km/h
